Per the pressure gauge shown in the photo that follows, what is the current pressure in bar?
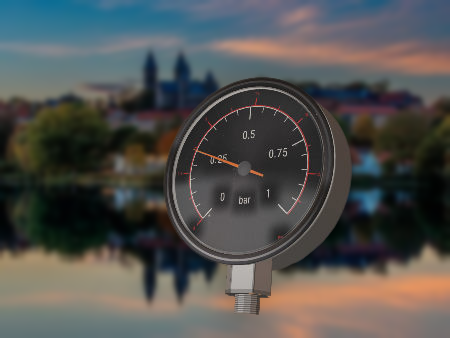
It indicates 0.25 bar
